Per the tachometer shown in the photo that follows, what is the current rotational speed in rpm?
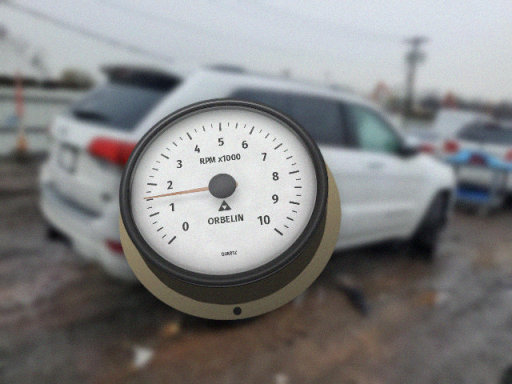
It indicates 1500 rpm
